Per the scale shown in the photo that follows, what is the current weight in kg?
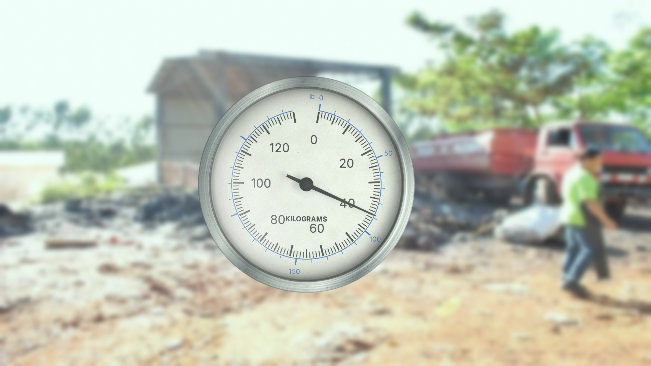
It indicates 40 kg
